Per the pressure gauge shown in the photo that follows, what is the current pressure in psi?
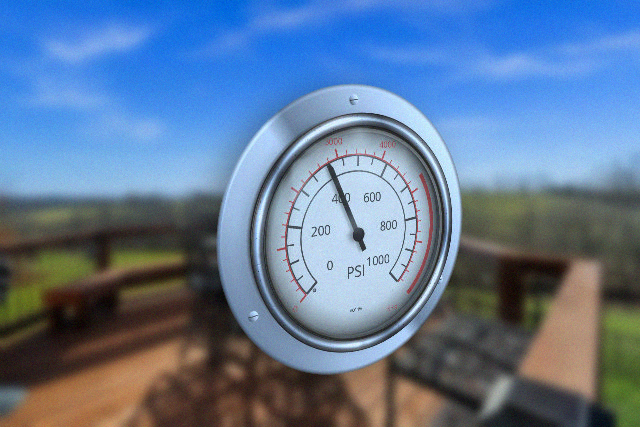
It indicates 400 psi
